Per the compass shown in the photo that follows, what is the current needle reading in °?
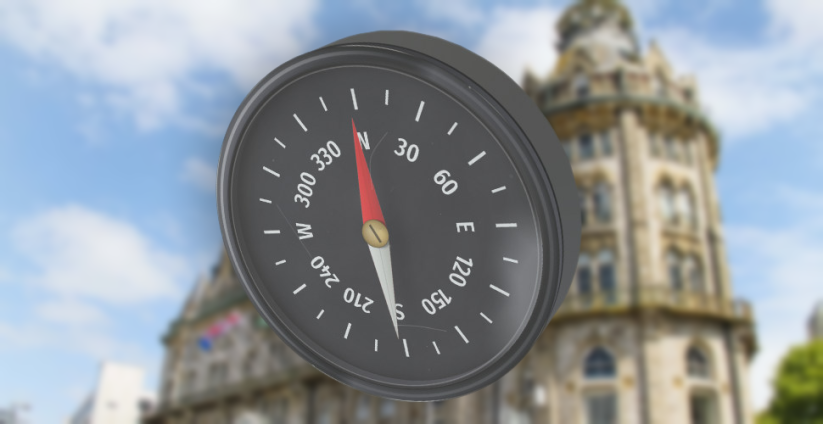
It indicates 0 °
